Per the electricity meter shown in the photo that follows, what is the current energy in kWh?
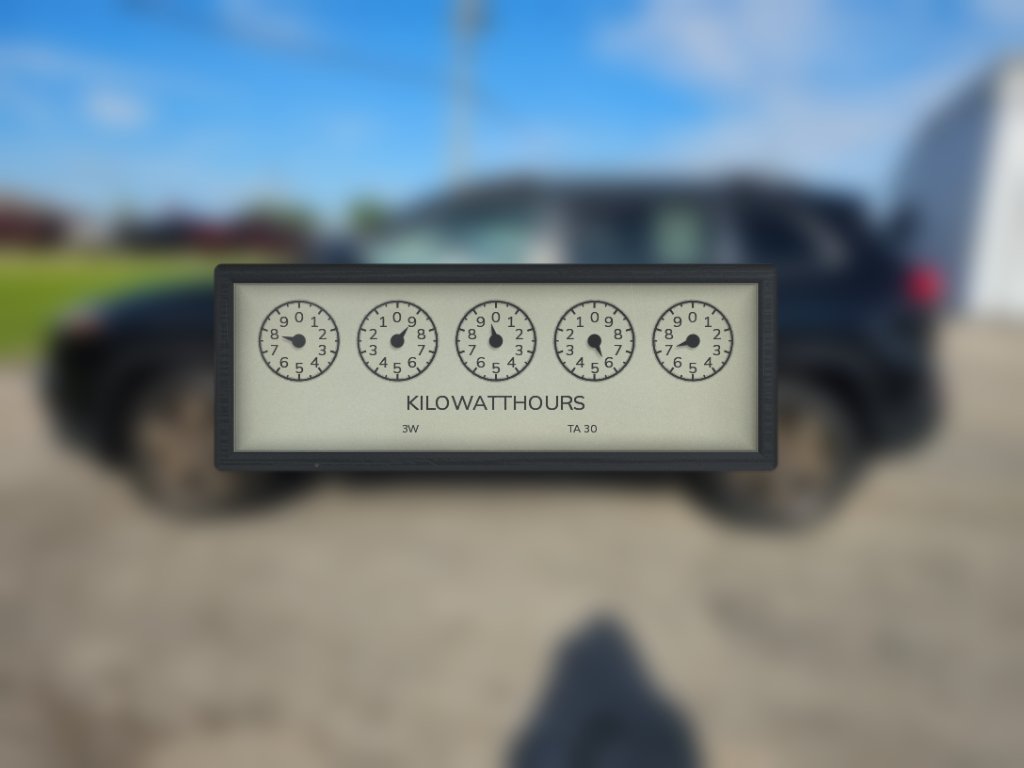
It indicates 78957 kWh
